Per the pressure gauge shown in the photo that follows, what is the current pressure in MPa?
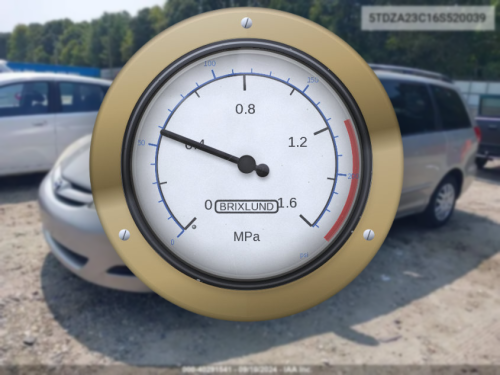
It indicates 0.4 MPa
